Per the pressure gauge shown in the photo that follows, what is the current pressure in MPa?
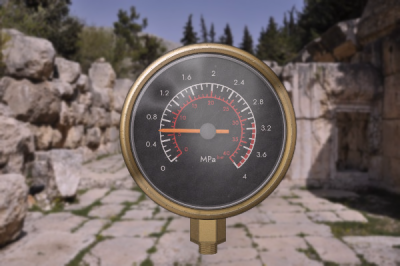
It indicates 0.6 MPa
